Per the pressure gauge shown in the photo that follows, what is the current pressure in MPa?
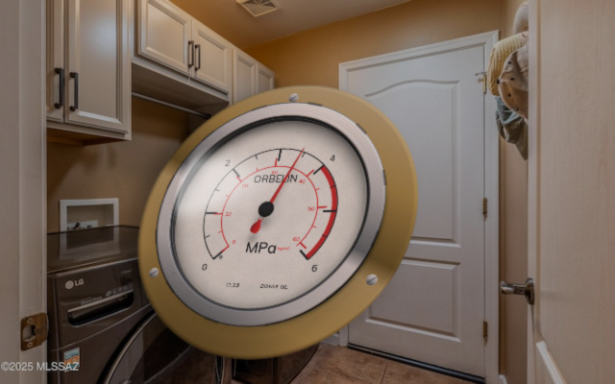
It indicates 3.5 MPa
